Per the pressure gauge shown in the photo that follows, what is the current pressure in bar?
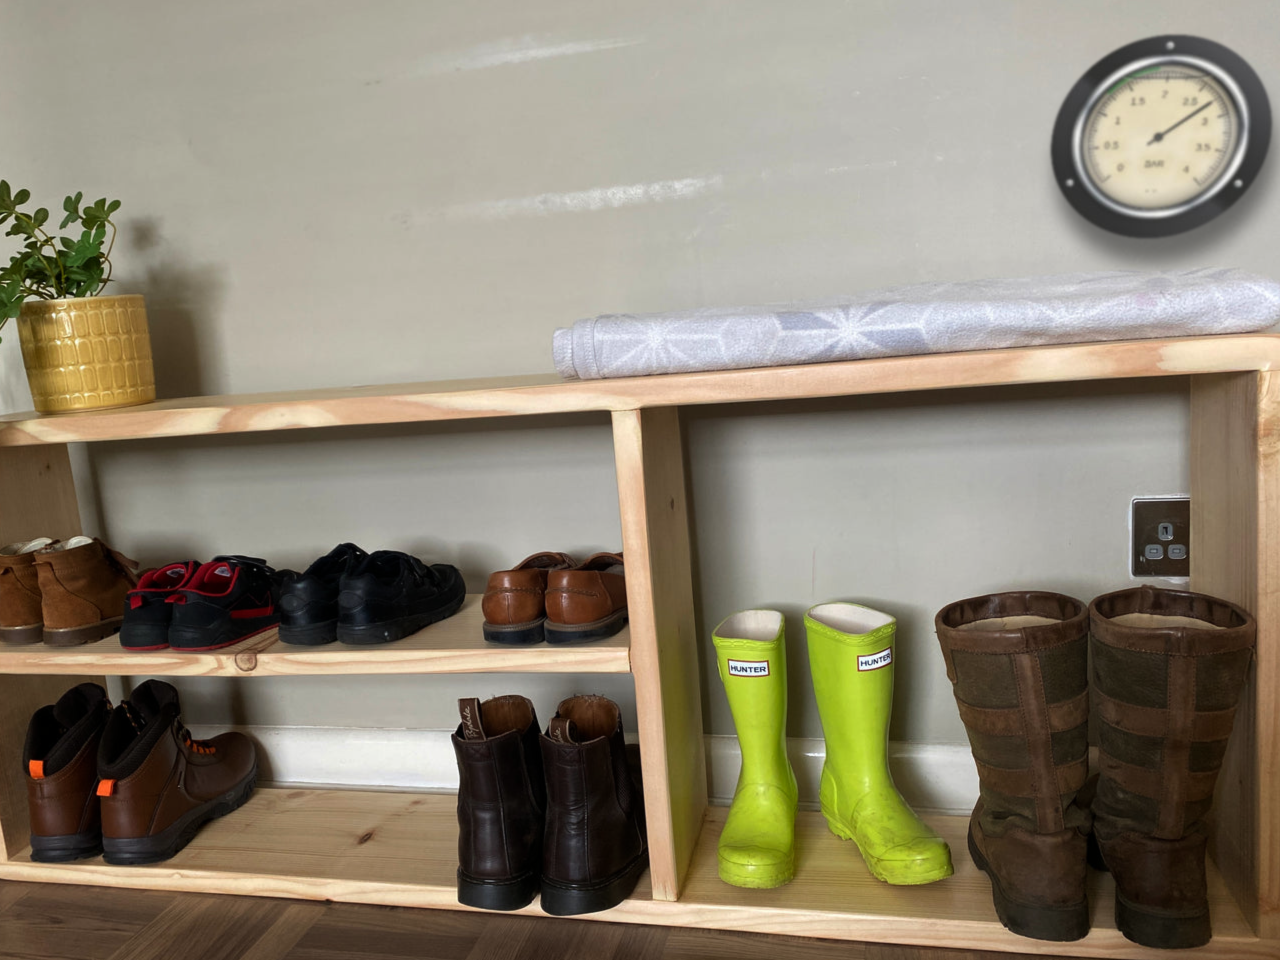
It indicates 2.75 bar
